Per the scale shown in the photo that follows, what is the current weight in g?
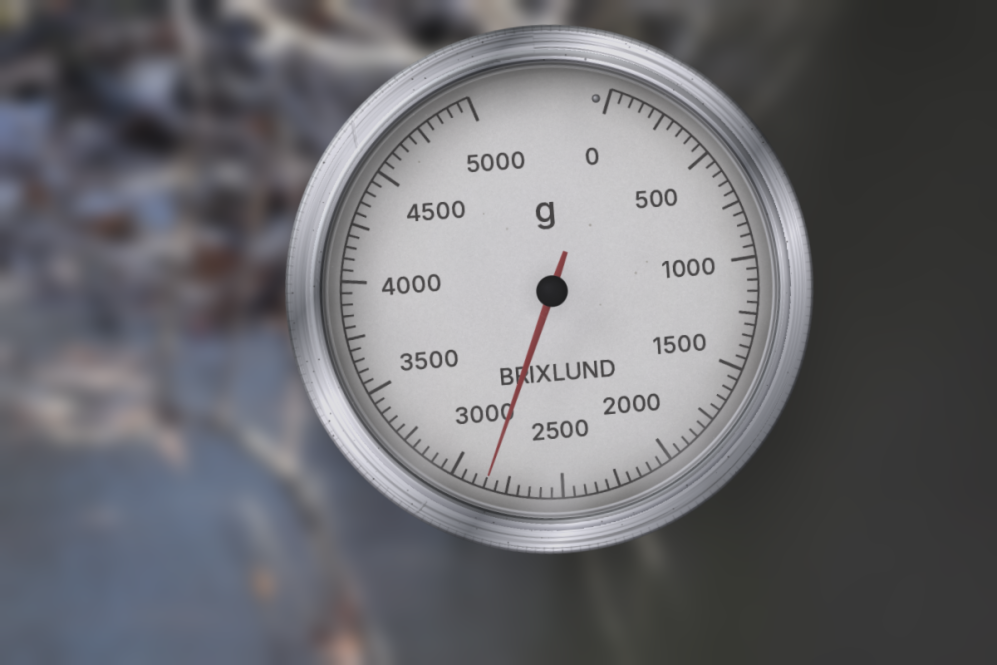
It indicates 2850 g
